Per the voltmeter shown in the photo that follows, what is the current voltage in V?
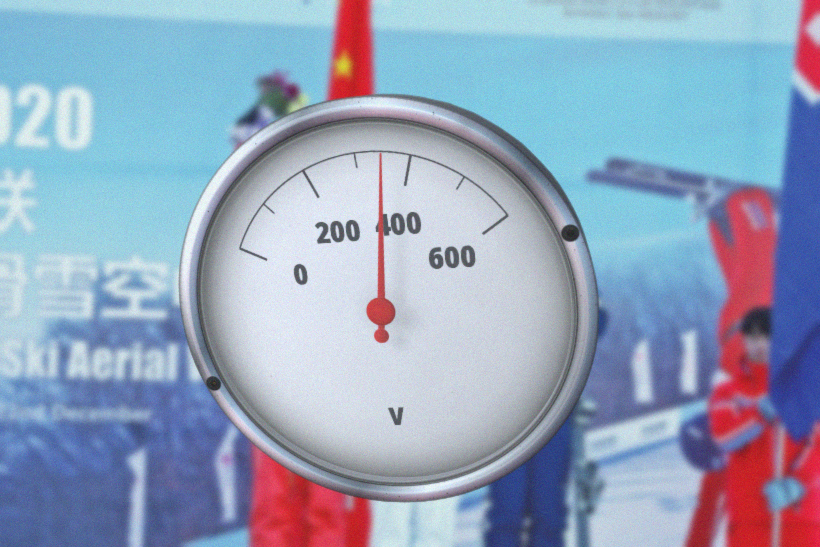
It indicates 350 V
